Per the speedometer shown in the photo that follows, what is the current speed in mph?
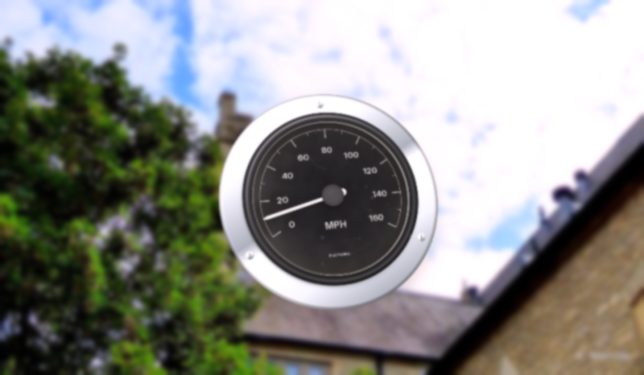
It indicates 10 mph
